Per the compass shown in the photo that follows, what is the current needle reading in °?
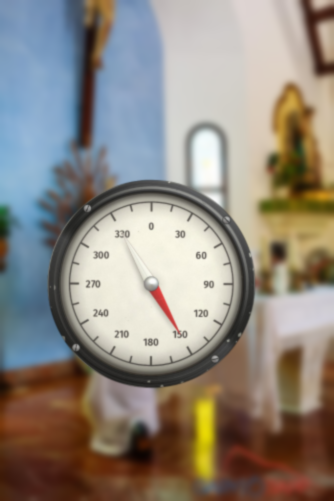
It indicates 150 °
